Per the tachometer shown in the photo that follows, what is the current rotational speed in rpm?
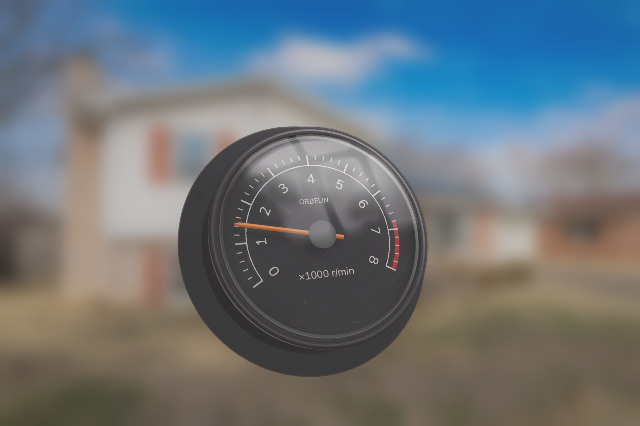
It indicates 1400 rpm
